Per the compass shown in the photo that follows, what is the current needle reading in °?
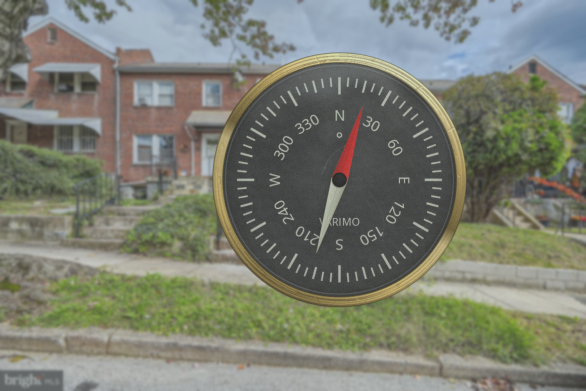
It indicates 17.5 °
